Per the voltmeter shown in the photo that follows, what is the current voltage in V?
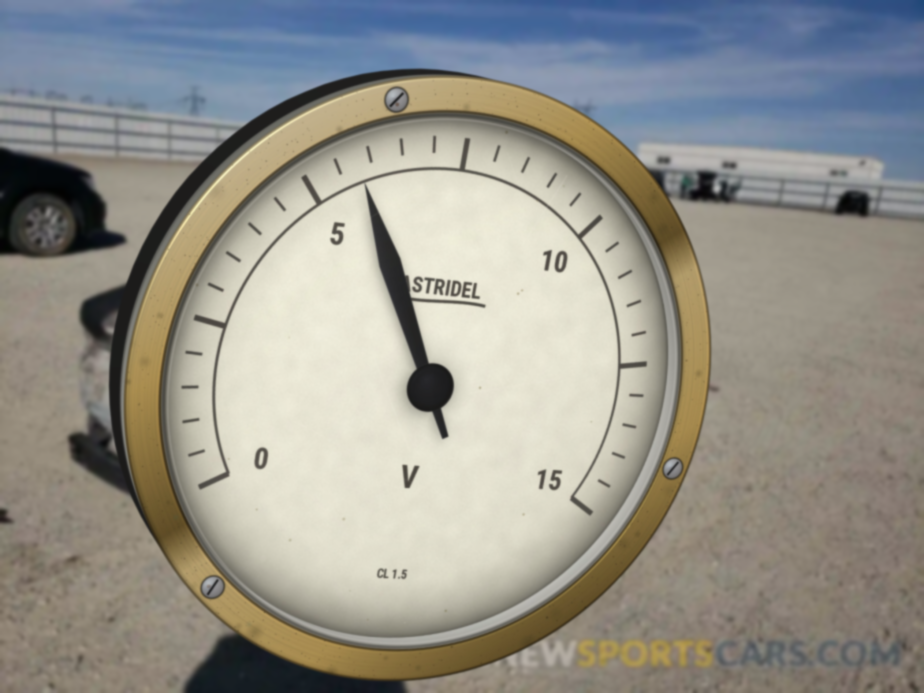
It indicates 5.75 V
